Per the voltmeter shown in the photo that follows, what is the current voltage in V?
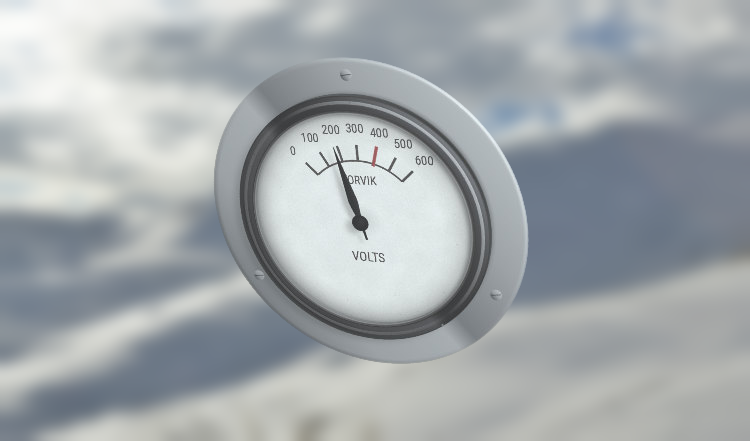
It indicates 200 V
